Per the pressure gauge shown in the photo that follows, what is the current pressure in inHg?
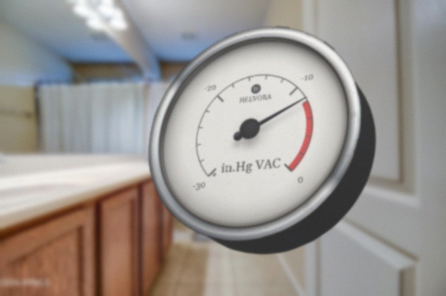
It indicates -8 inHg
